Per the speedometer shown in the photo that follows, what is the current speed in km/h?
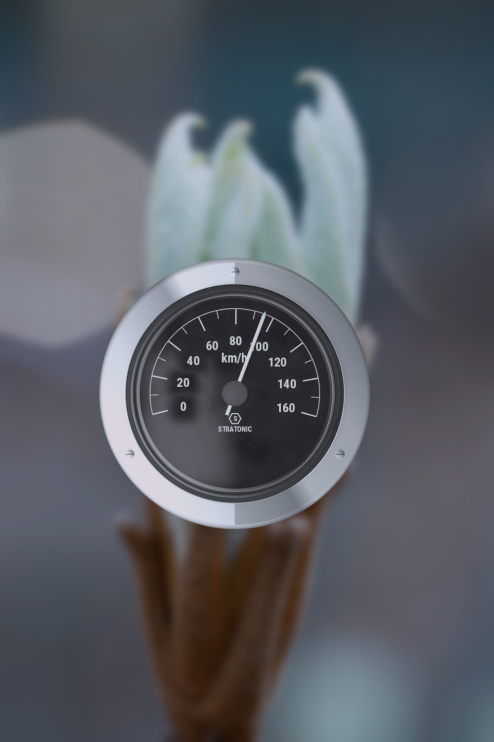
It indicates 95 km/h
